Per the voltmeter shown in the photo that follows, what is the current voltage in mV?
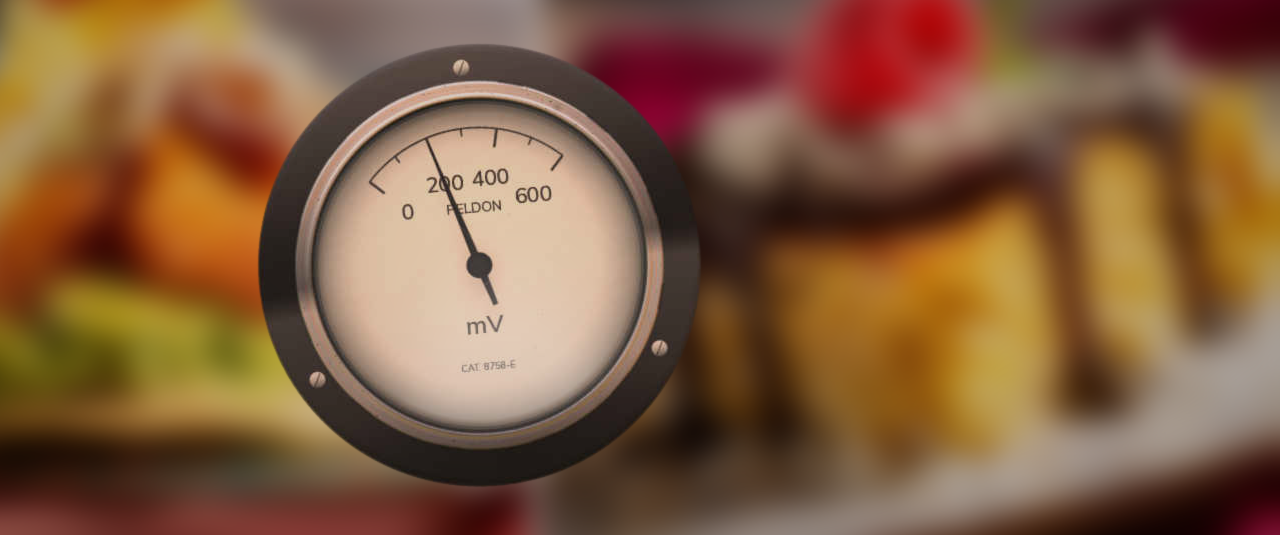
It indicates 200 mV
